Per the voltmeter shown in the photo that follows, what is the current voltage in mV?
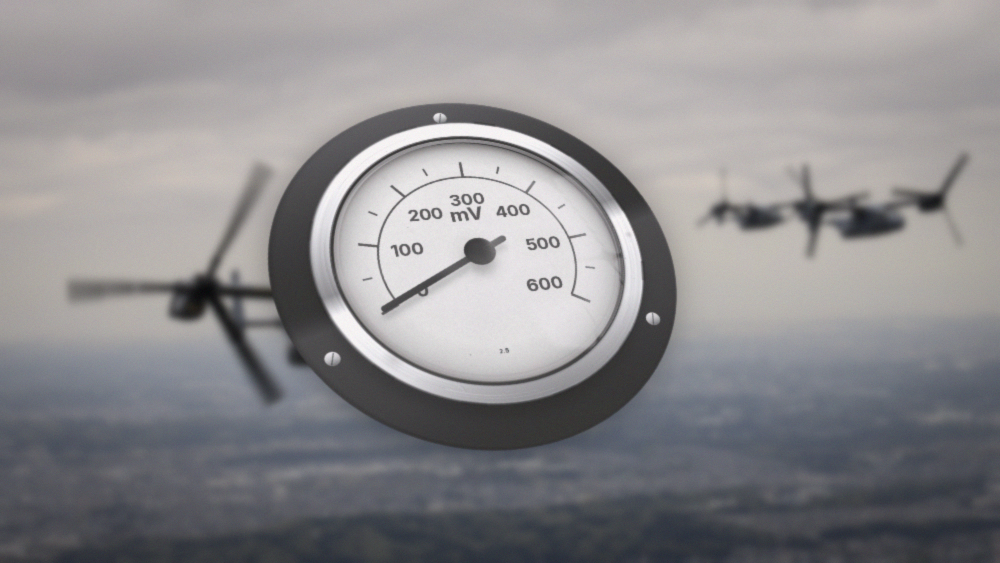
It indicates 0 mV
